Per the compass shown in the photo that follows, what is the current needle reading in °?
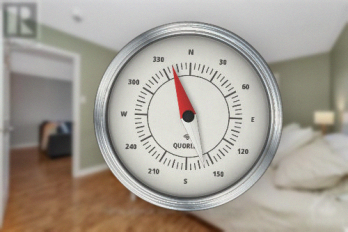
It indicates 340 °
